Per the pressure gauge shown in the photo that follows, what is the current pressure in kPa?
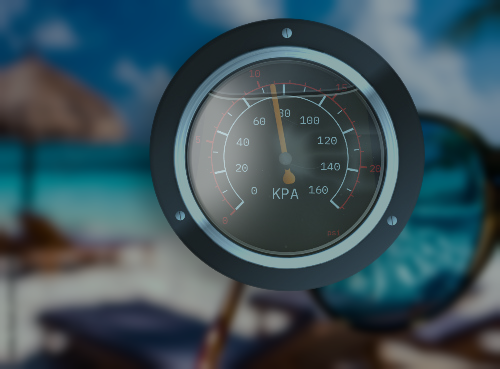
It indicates 75 kPa
